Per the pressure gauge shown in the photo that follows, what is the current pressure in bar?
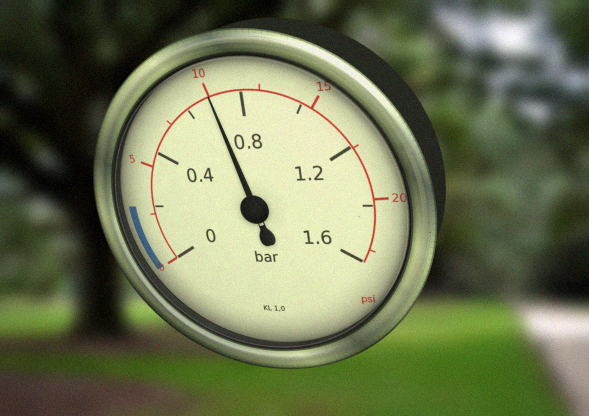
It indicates 0.7 bar
